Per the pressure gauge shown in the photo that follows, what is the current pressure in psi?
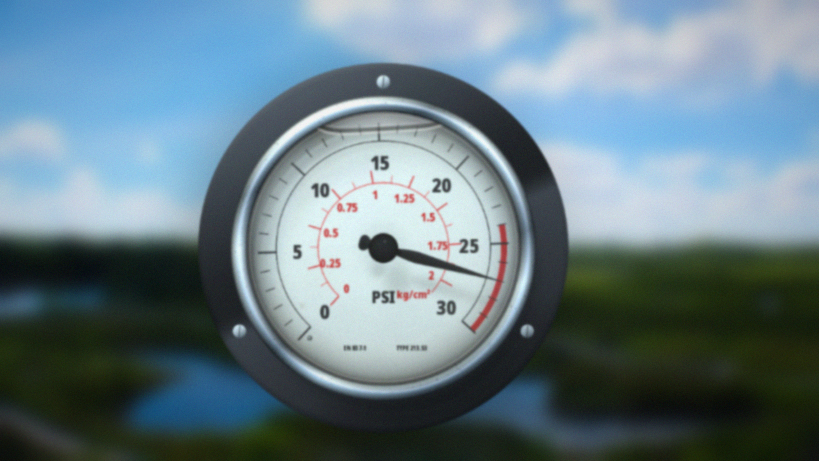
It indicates 27 psi
